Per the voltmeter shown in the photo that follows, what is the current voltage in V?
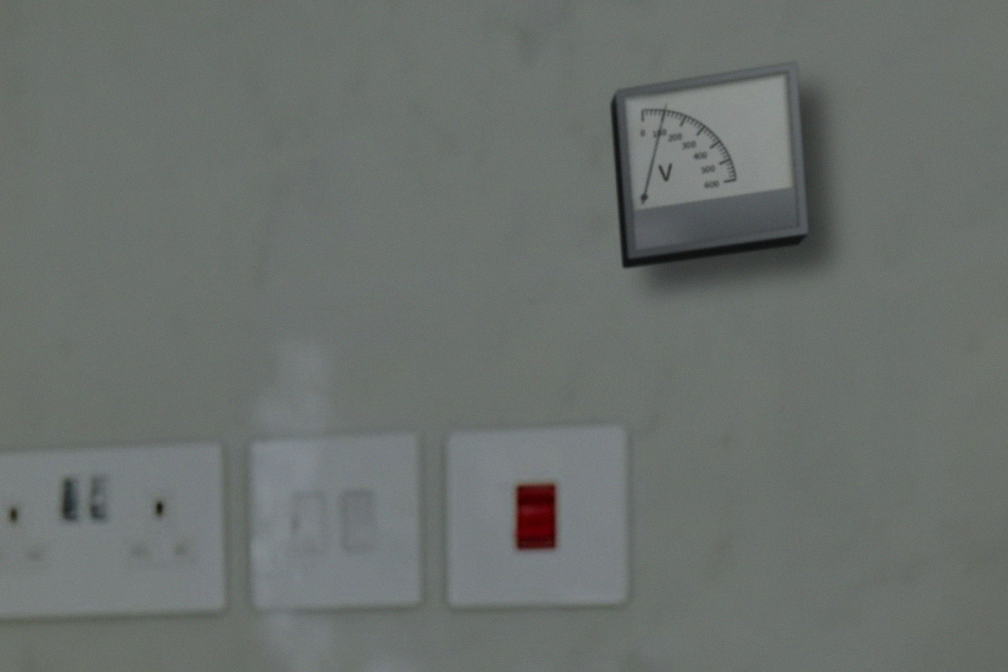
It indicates 100 V
